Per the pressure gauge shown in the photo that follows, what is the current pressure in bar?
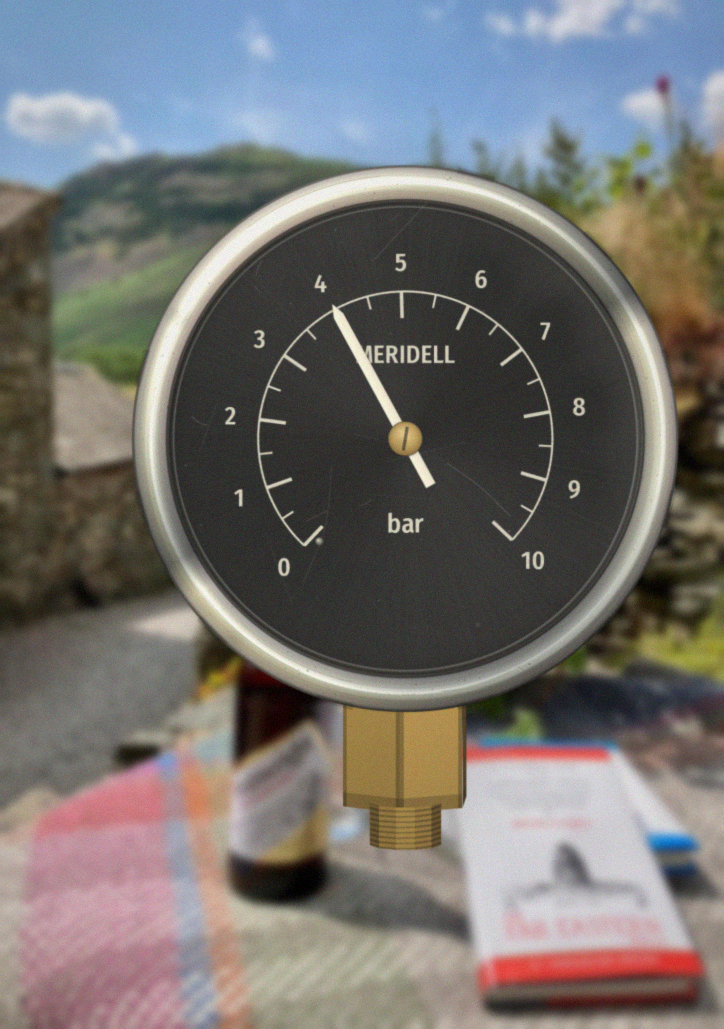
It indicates 4 bar
